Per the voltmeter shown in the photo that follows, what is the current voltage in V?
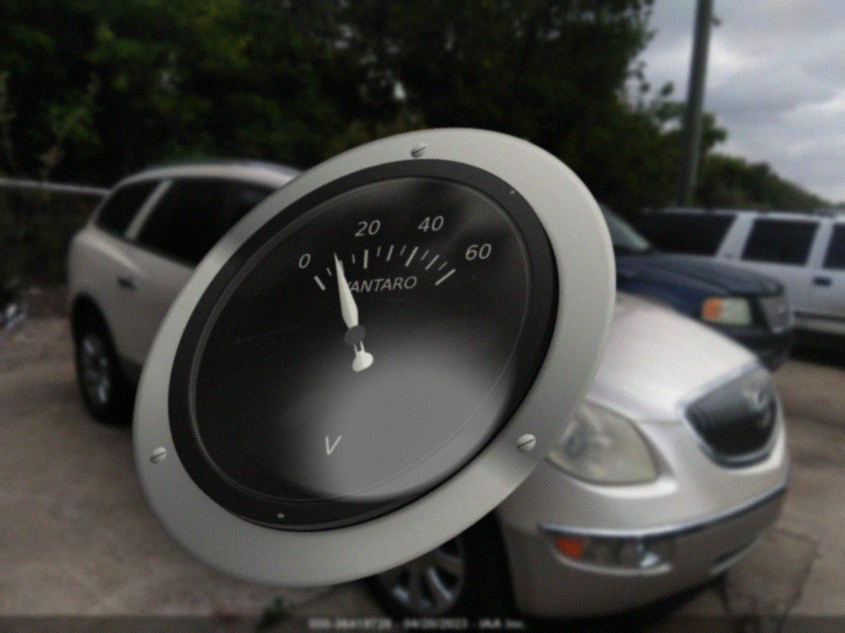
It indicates 10 V
